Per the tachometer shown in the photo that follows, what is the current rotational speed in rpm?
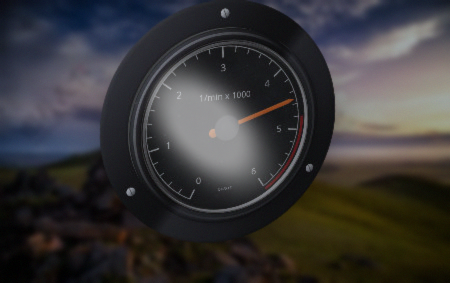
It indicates 4500 rpm
